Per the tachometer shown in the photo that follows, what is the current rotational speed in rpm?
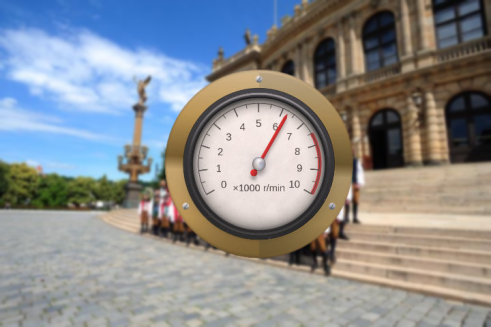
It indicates 6250 rpm
